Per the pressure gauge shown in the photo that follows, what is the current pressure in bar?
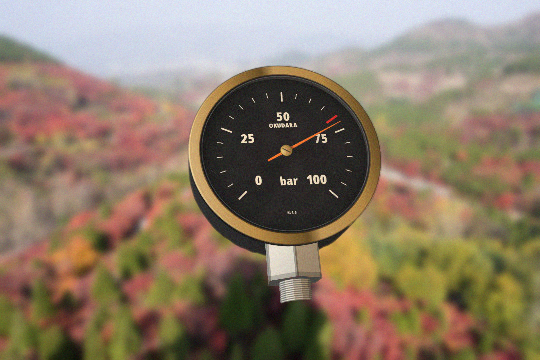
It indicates 72.5 bar
